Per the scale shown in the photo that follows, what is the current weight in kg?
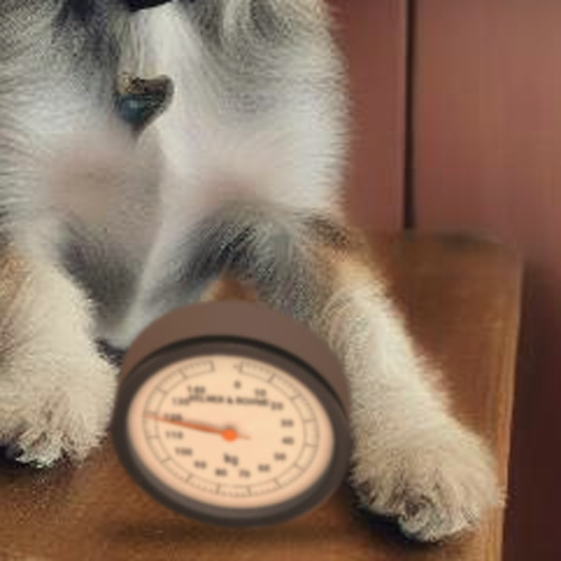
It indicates 120 kg
